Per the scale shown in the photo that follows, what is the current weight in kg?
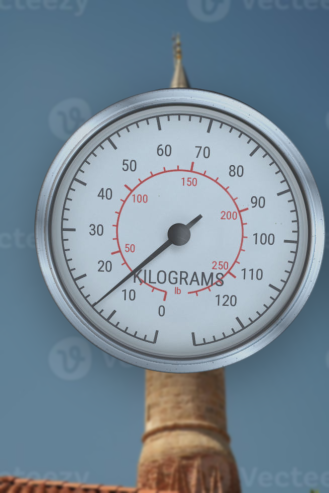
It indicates 14 kg
